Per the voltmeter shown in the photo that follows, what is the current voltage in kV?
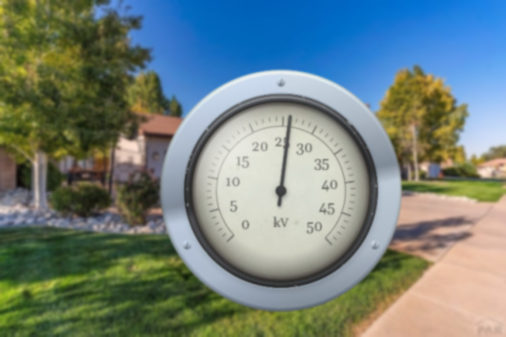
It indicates 26 kV
